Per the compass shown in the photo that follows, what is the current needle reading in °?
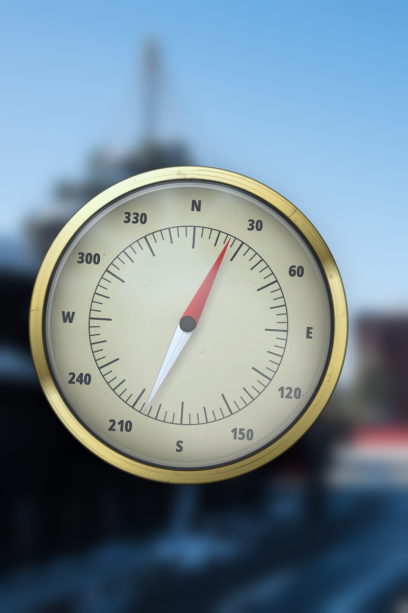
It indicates 22.5 °
